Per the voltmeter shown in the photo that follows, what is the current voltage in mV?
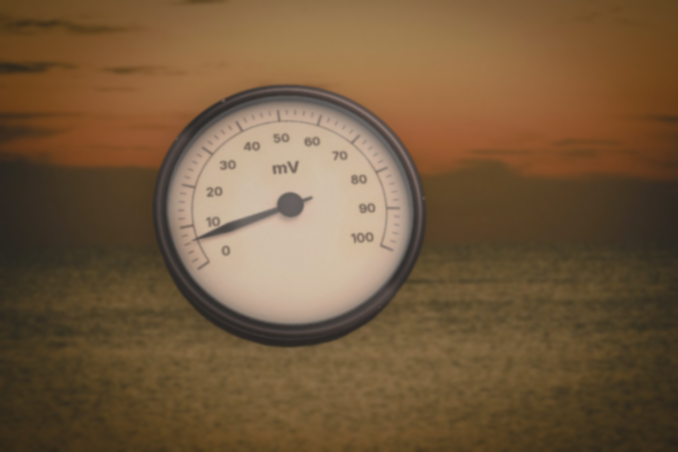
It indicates 6 mV
